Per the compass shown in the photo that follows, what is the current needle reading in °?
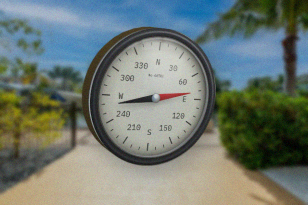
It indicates 80 °
